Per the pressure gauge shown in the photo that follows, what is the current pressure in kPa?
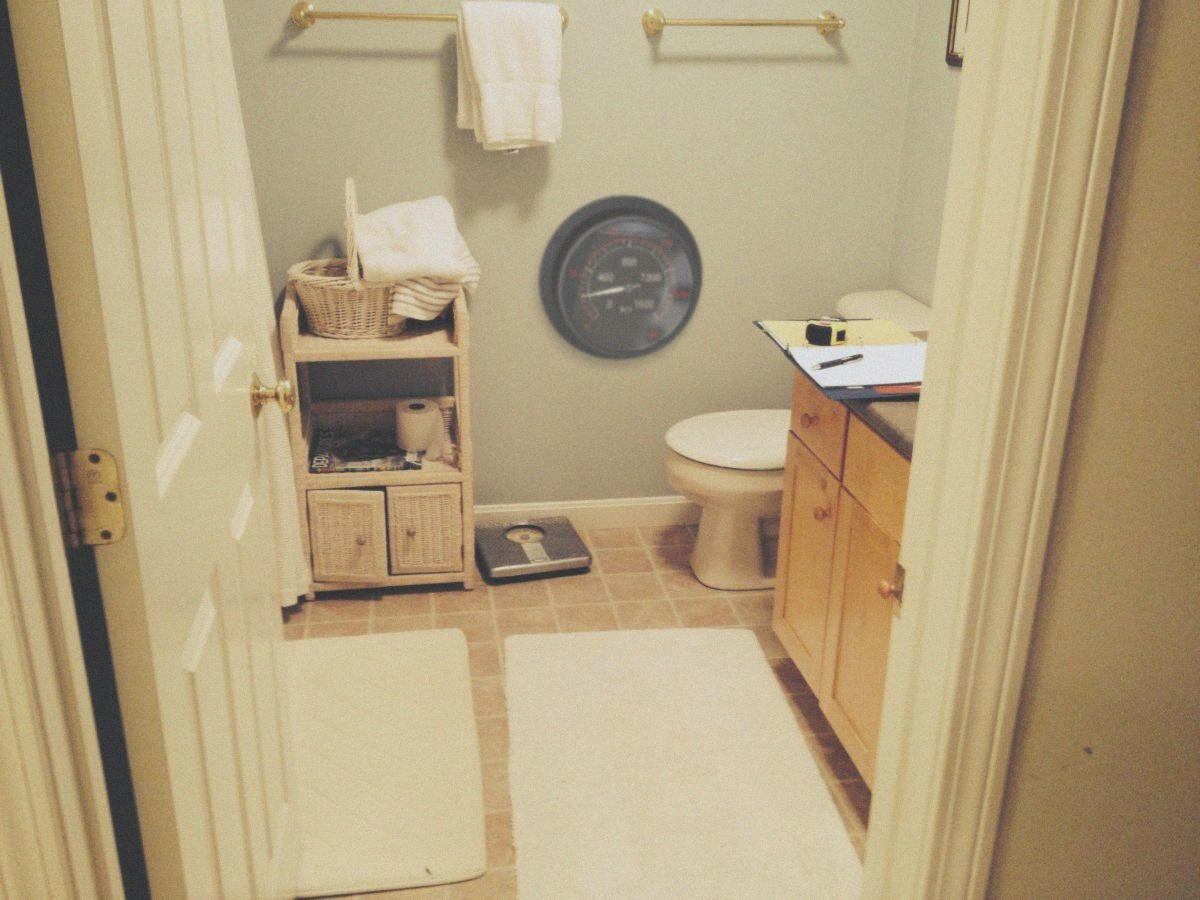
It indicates 200 kPa
